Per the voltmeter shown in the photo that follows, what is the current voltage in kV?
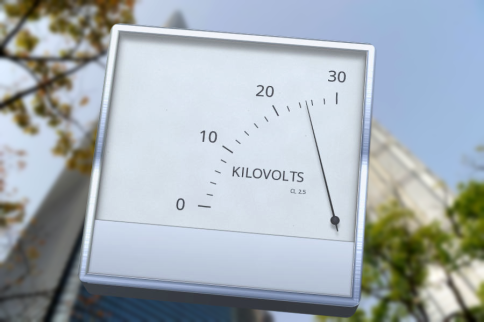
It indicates 25 kV
